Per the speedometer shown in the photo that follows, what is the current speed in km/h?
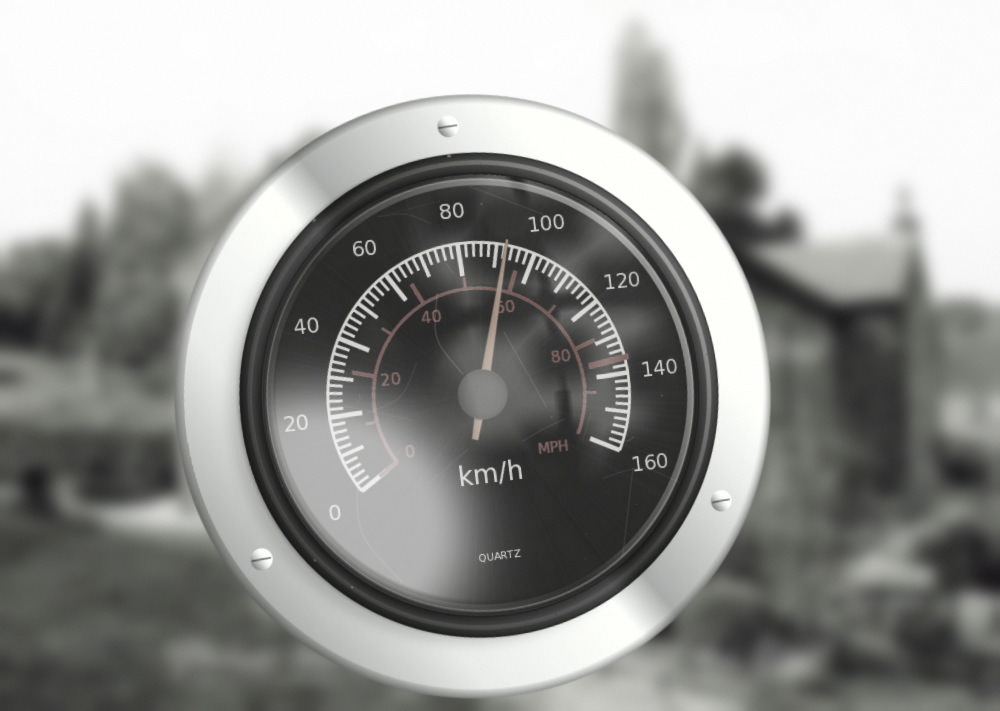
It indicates 92 km/h
